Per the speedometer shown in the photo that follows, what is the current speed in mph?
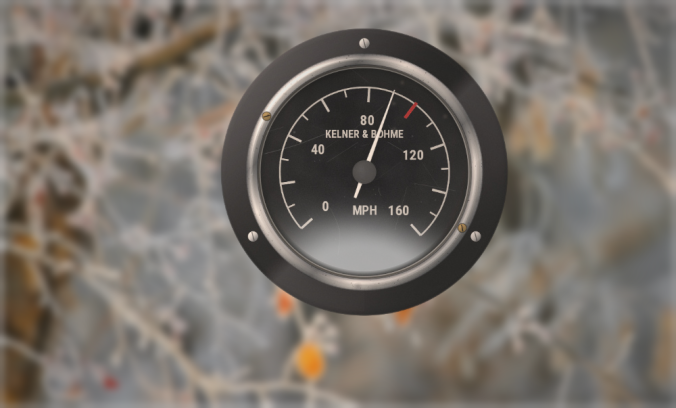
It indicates 90 mph
